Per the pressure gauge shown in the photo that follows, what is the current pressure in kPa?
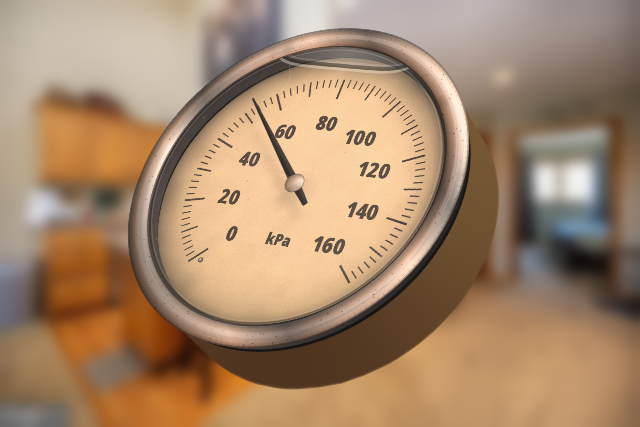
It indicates 54 kPa
